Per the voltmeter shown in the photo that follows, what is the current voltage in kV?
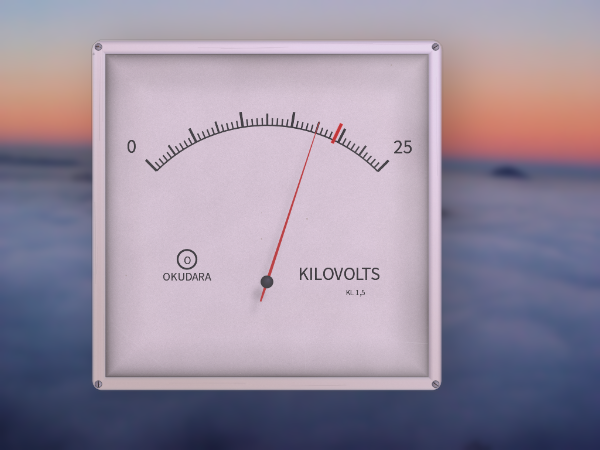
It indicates 17.5 kV
